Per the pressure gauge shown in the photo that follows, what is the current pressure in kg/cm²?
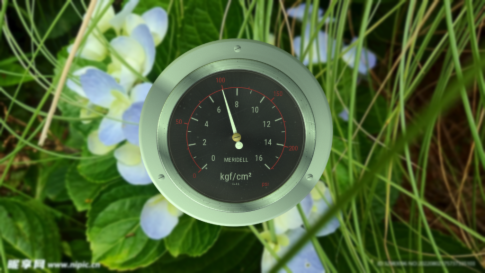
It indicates 7 kg/cm²
